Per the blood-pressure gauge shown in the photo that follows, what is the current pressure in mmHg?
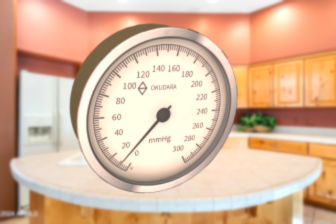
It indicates 10 mmHg
